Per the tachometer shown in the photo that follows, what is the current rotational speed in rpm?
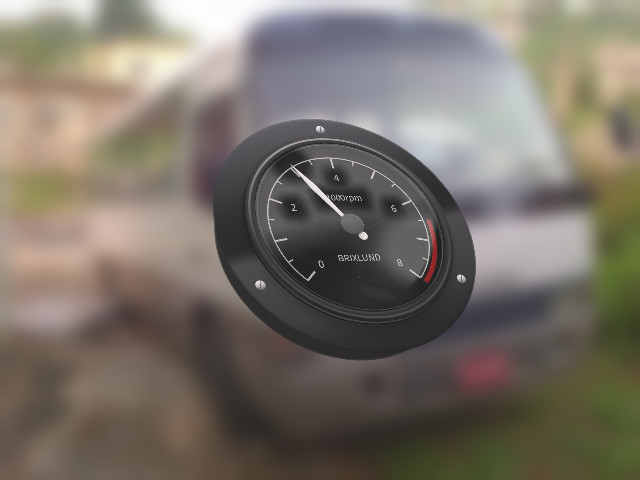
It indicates 3000 rpm
